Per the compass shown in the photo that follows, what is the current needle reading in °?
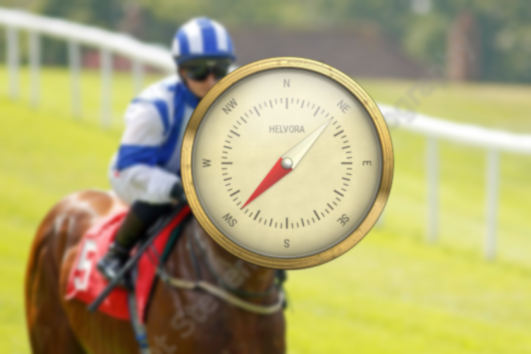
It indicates 225 °
